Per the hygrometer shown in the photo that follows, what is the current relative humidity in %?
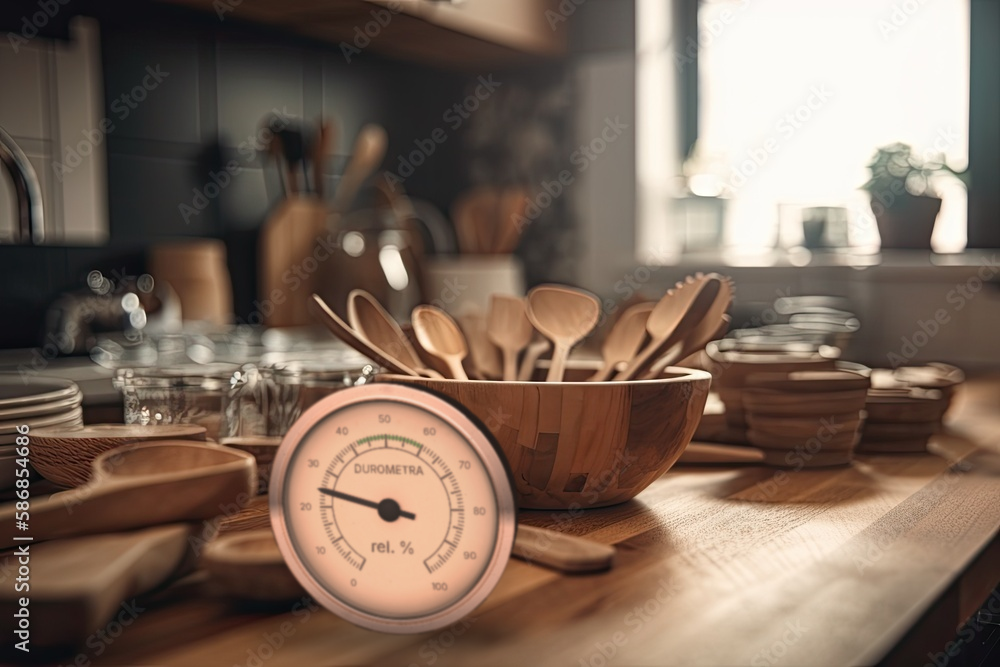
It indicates 25 %
